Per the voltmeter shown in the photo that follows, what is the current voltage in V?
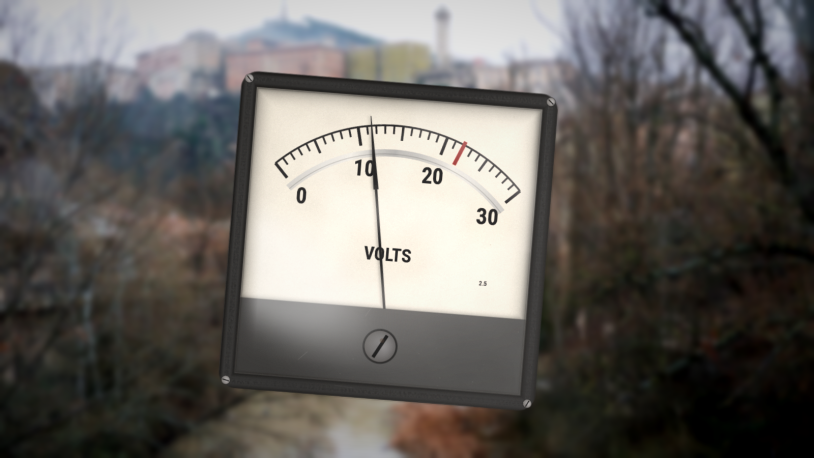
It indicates 11.5 V
